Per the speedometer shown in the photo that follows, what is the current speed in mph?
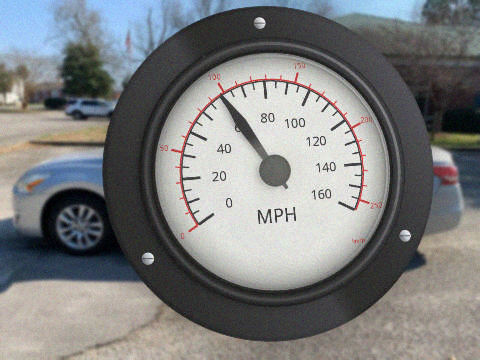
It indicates 60 mph
